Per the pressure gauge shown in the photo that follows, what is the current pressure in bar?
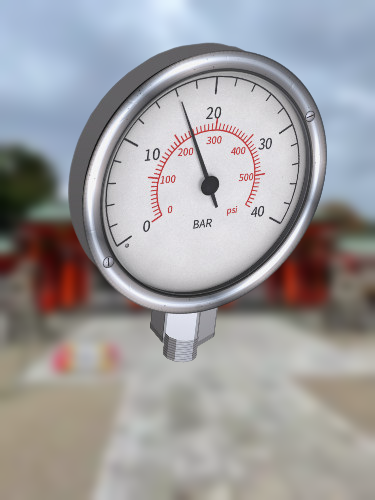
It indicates 16 bar
